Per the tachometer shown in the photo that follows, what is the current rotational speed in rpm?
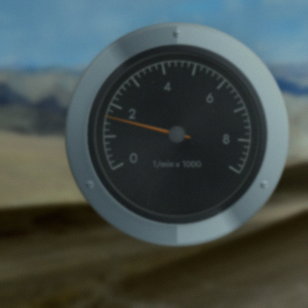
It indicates 1600 rpm
